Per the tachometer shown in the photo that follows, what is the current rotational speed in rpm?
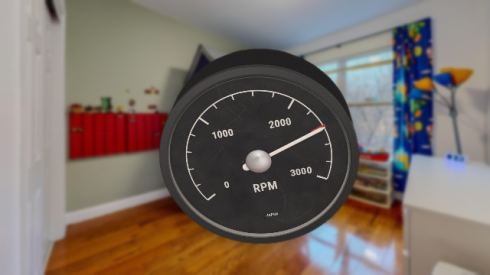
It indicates 2400 rpm
